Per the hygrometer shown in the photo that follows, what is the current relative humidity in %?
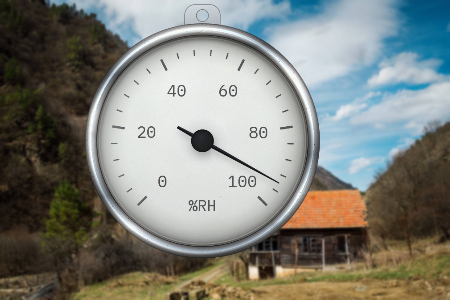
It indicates 94 %
